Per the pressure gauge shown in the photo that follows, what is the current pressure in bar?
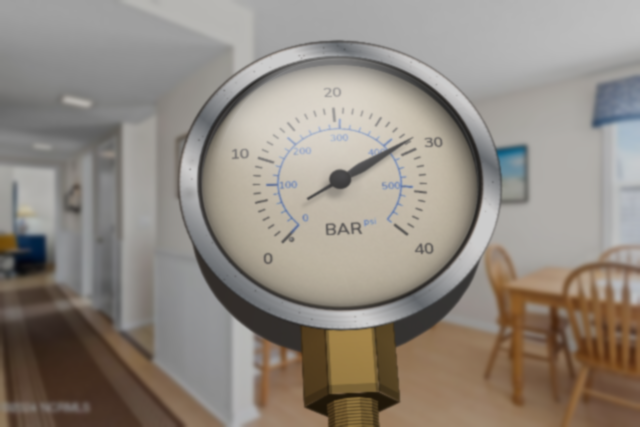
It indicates 29 bar
